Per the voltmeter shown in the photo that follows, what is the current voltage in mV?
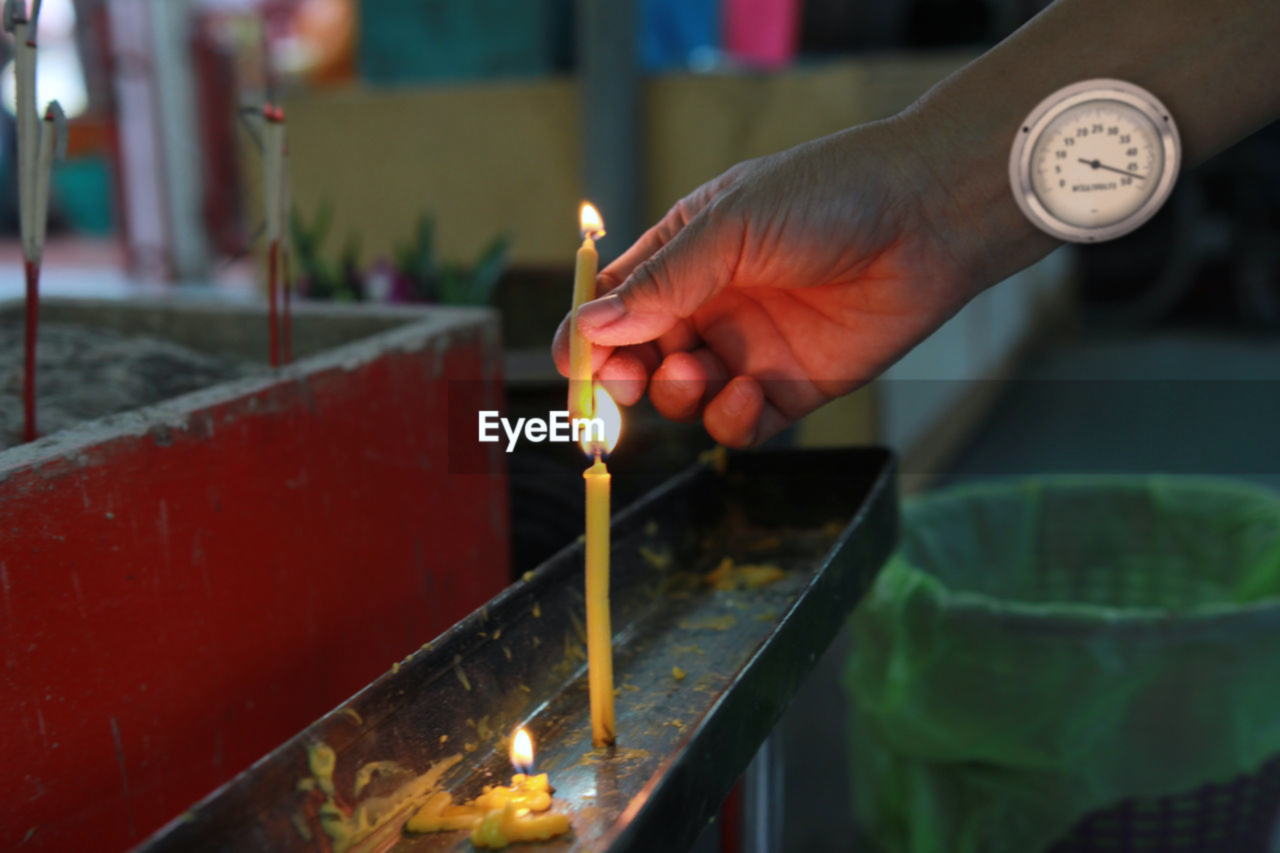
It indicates 47.5 mV
